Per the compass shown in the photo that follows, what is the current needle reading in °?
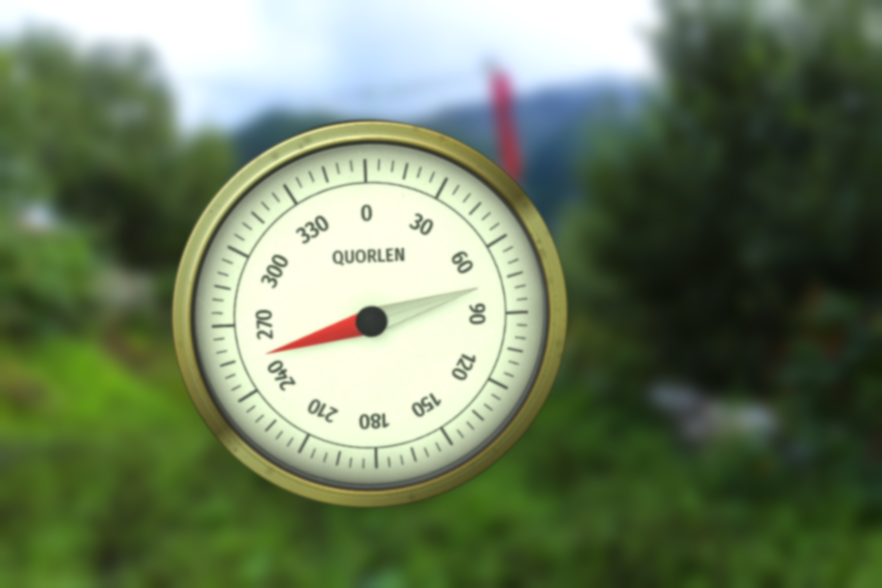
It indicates 255 °
